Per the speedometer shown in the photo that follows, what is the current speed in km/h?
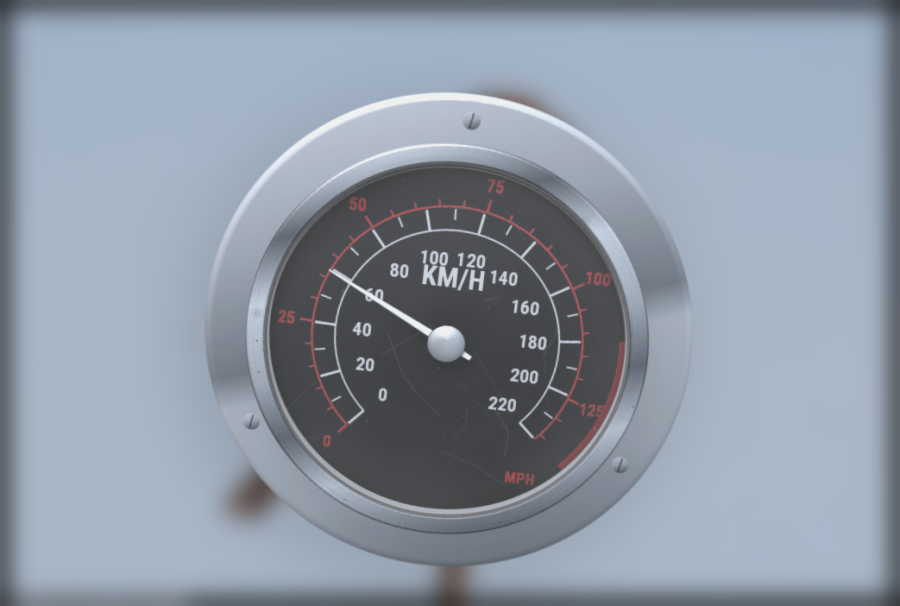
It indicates 60 km/h
